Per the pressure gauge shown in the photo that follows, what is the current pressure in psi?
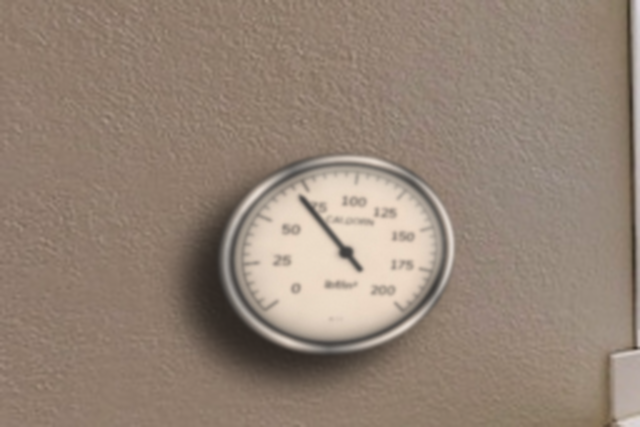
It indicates 70 psi
